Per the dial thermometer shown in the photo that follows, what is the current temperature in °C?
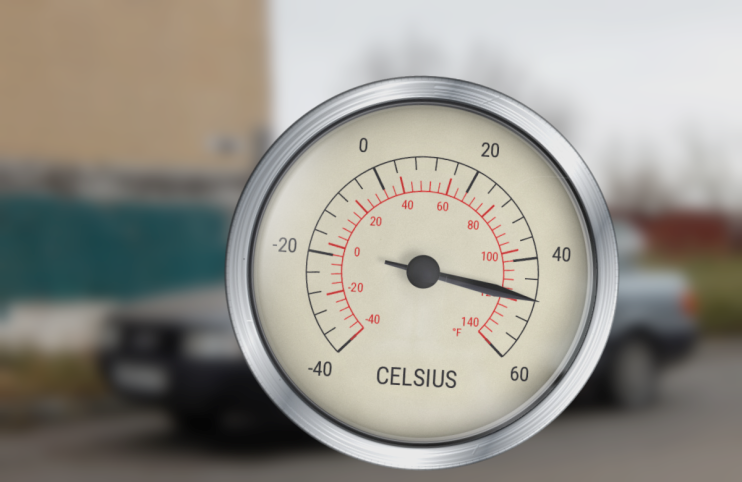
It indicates 48 °C
